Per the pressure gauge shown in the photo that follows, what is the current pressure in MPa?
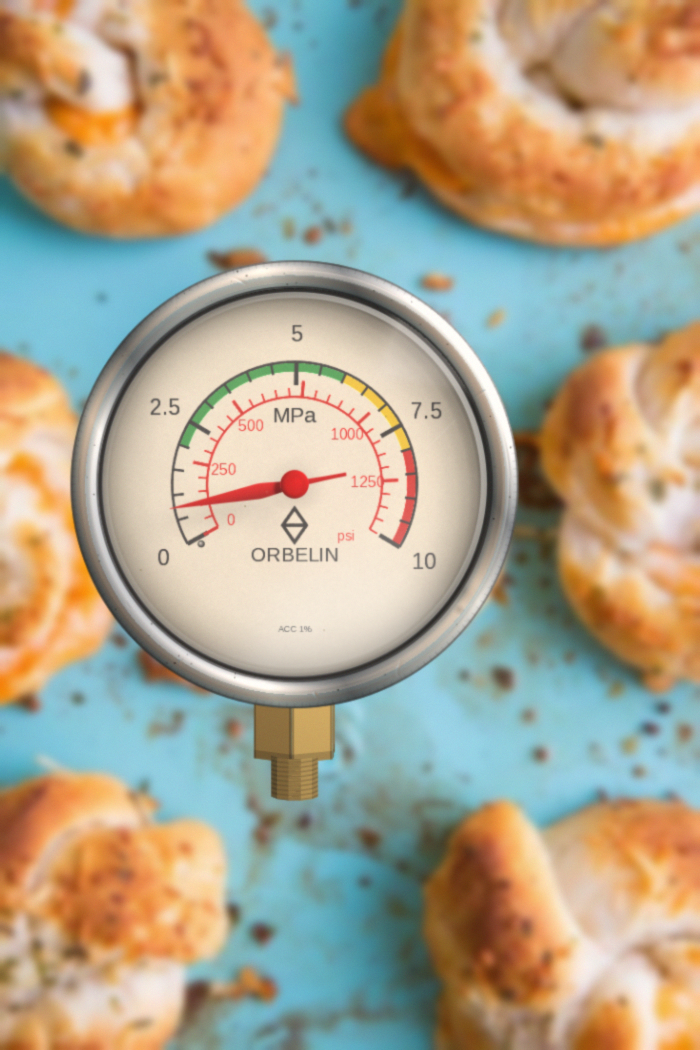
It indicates 0.75 MPa
